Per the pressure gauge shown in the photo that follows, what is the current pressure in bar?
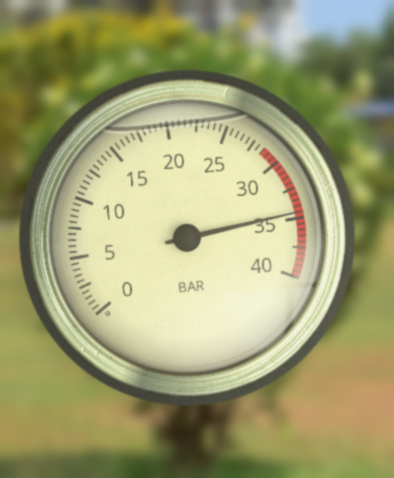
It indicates 34.5 bar
